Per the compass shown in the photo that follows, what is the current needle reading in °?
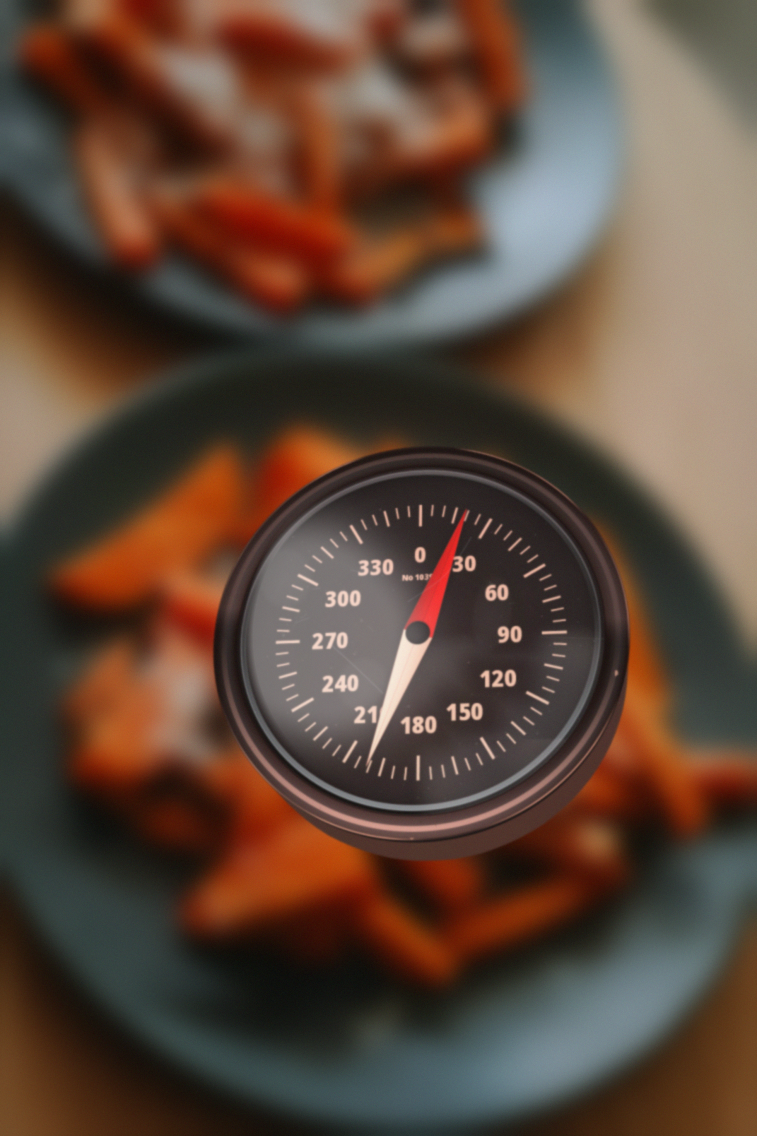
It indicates 20 °
